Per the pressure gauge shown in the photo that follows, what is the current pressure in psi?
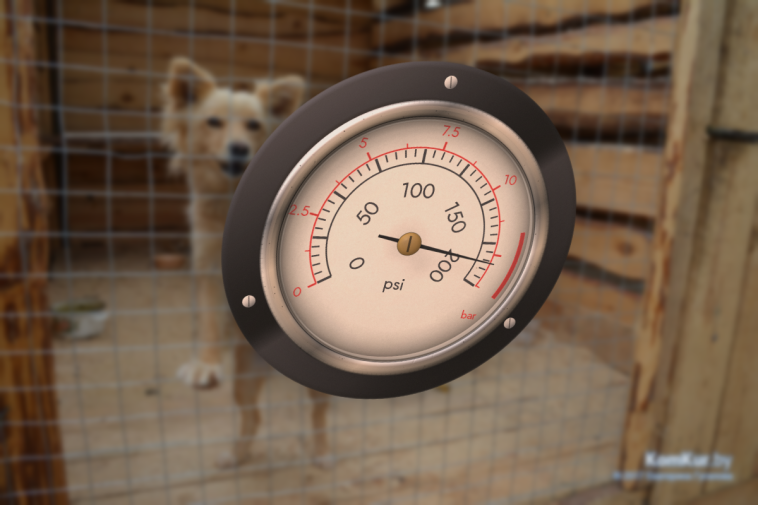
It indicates 185 psi
